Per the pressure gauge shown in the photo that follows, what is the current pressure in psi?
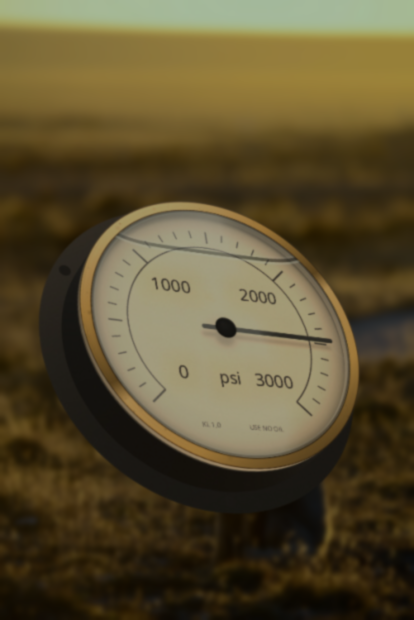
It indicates 2500 psi
